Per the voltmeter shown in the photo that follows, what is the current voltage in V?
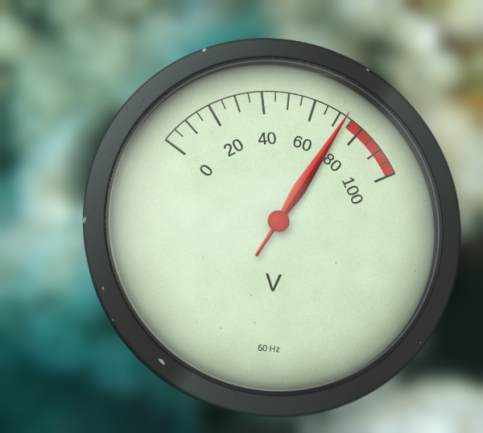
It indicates 72.5 V
